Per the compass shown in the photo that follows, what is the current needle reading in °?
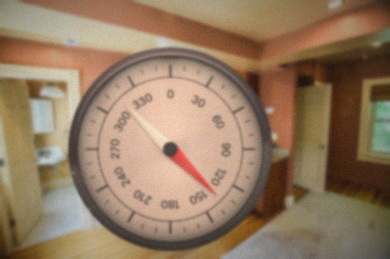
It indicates 135 °
